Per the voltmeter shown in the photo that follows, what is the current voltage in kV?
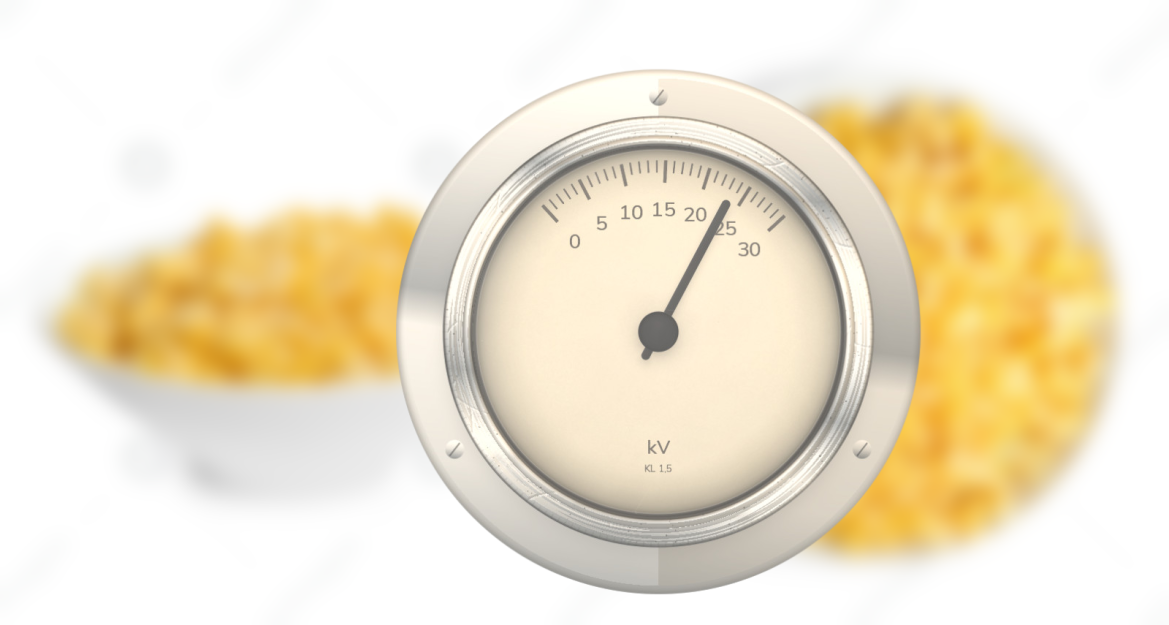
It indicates 23.5 kV
